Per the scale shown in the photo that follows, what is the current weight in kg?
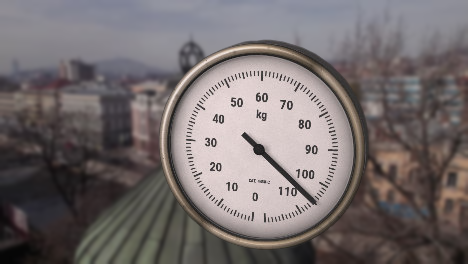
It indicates 105 kg
